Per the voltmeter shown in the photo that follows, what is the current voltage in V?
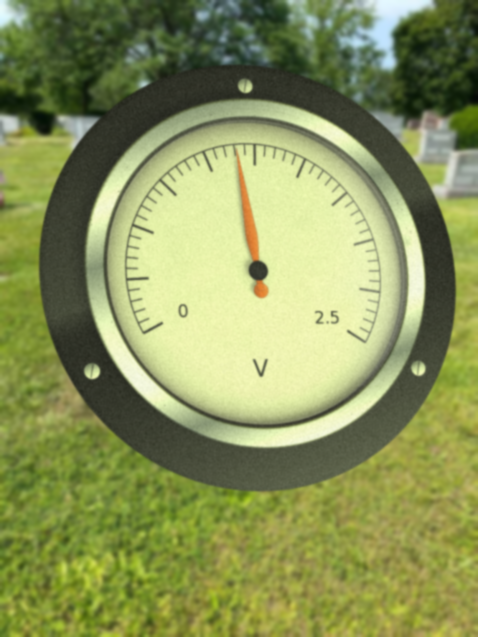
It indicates 1.15 V
